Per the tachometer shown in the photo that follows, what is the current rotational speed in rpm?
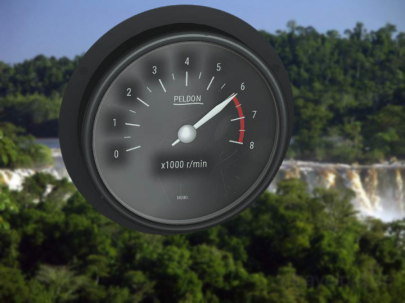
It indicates 6000 rpm
